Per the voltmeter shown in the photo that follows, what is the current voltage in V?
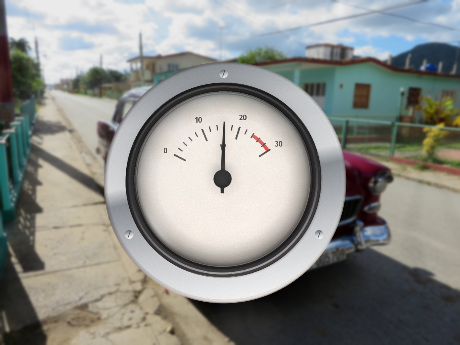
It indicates 16 V
